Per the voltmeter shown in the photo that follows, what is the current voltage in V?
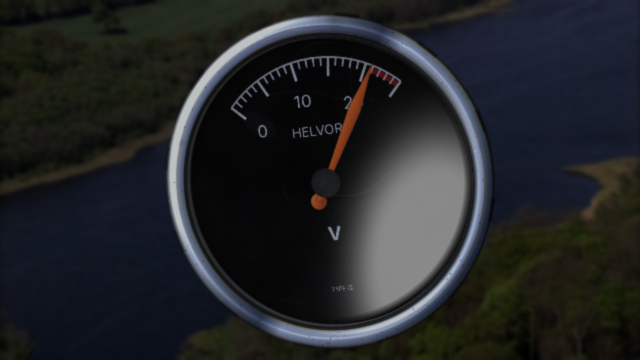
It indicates 21 V
